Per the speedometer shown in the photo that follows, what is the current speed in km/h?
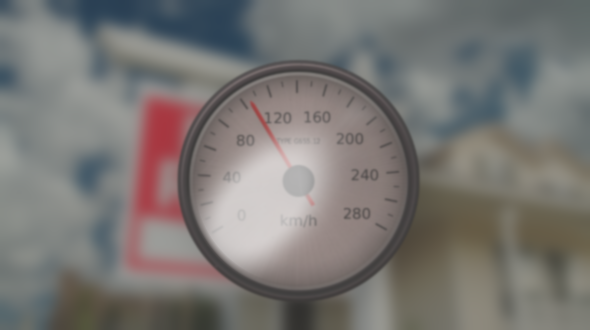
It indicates 105 km/h
